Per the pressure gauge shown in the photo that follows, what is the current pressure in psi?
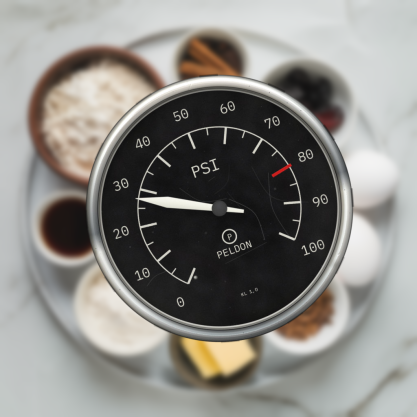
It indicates 27.5 psi
